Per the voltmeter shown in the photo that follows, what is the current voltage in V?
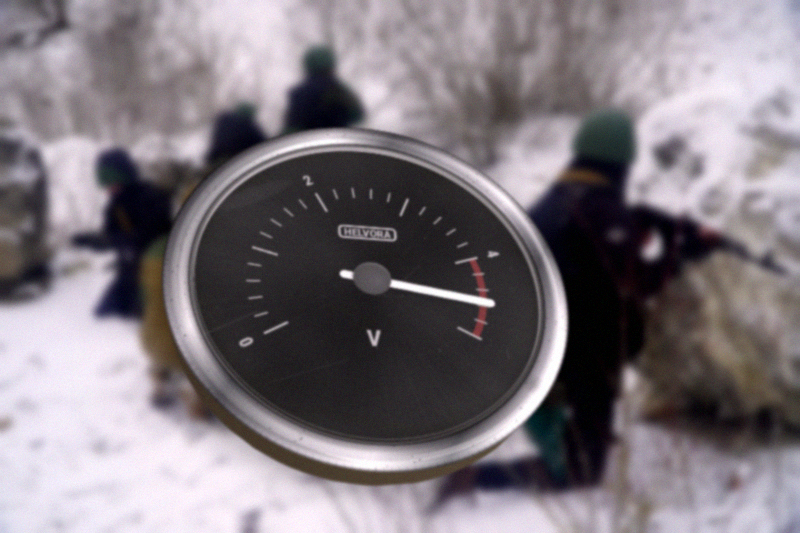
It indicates 4.6 V
